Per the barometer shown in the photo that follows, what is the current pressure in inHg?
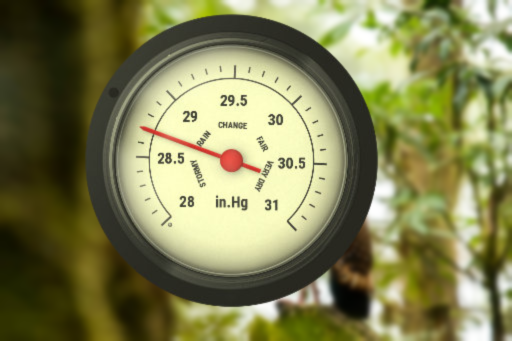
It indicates 28.7 inHg
